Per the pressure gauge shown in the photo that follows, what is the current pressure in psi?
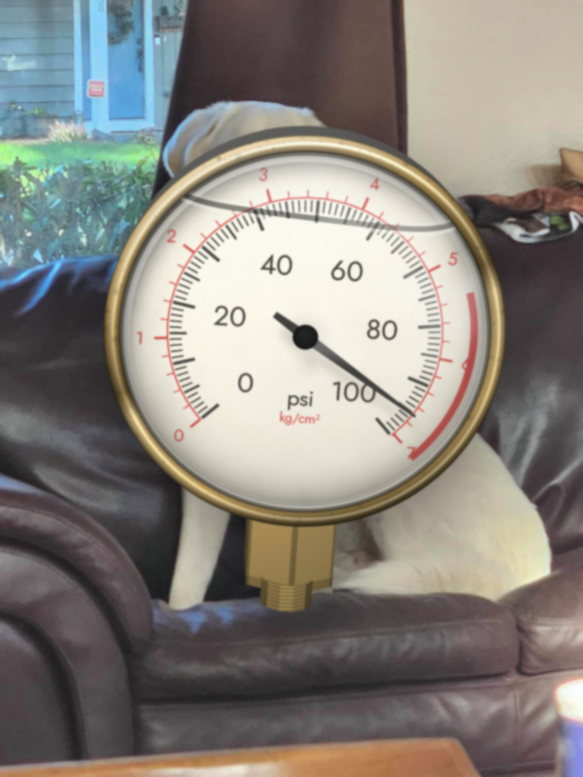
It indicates 95 psi
